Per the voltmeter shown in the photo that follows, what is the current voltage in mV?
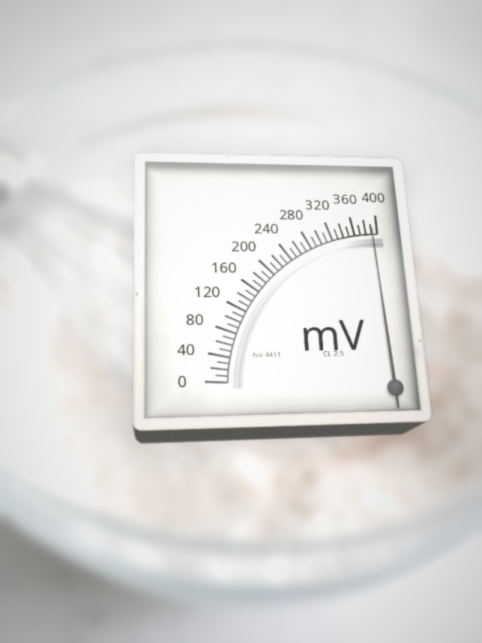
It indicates 390 mV
